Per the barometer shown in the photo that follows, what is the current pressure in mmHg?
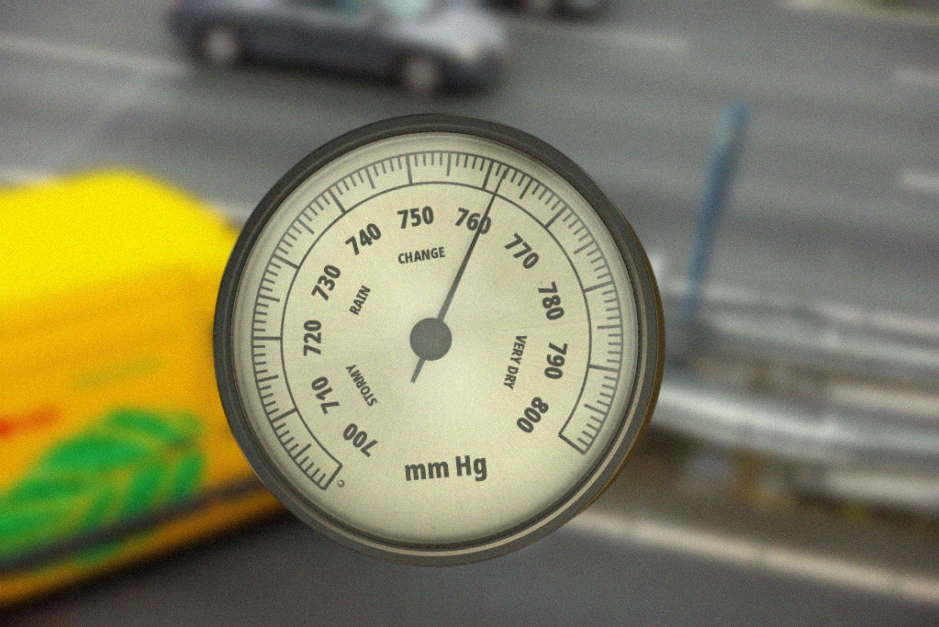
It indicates 762 mmHg
